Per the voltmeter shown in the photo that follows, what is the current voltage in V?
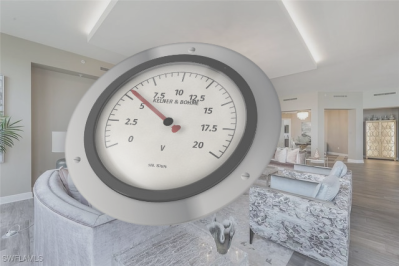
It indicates 5.5 V
